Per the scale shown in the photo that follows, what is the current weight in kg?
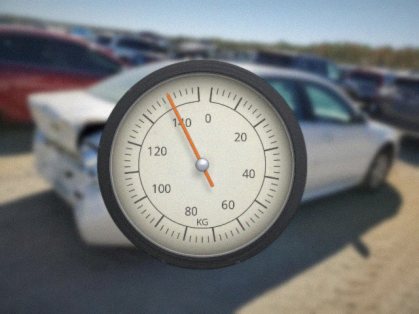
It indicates 140 kg
